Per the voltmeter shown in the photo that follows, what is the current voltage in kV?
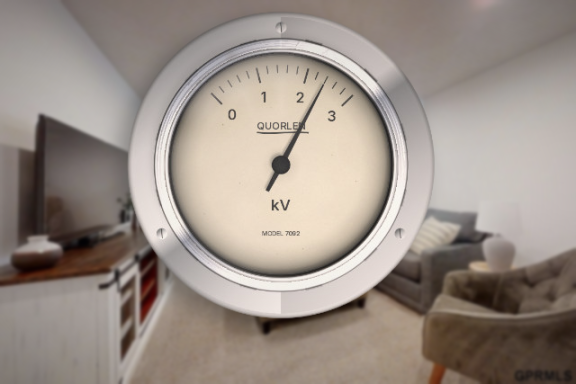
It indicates 2.4 kV
